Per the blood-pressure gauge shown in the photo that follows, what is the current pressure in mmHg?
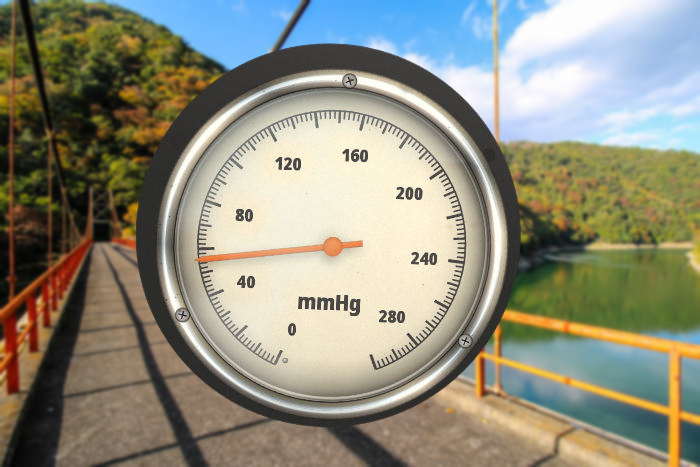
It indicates 56 mmHg
